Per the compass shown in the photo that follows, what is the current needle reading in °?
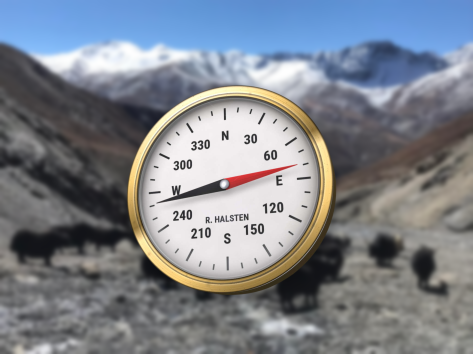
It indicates 80 °
